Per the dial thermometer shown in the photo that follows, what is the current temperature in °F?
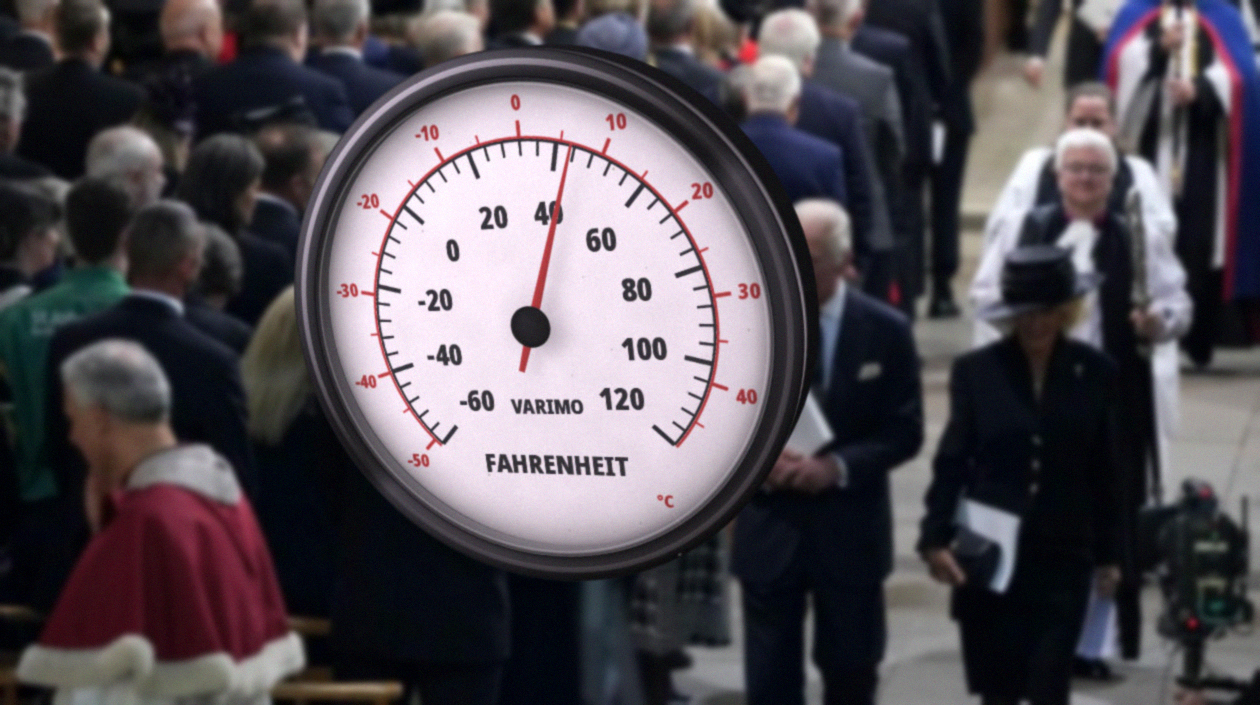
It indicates 44 °F
